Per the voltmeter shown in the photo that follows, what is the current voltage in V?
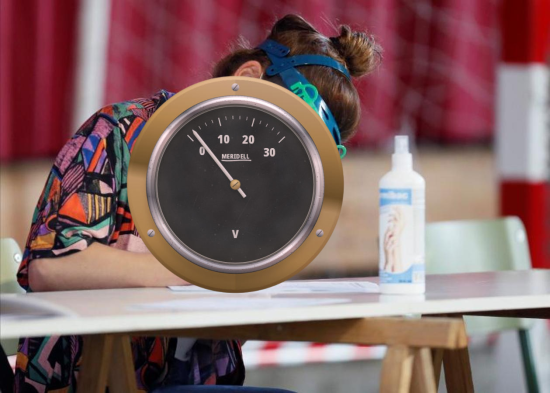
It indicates 2 V
